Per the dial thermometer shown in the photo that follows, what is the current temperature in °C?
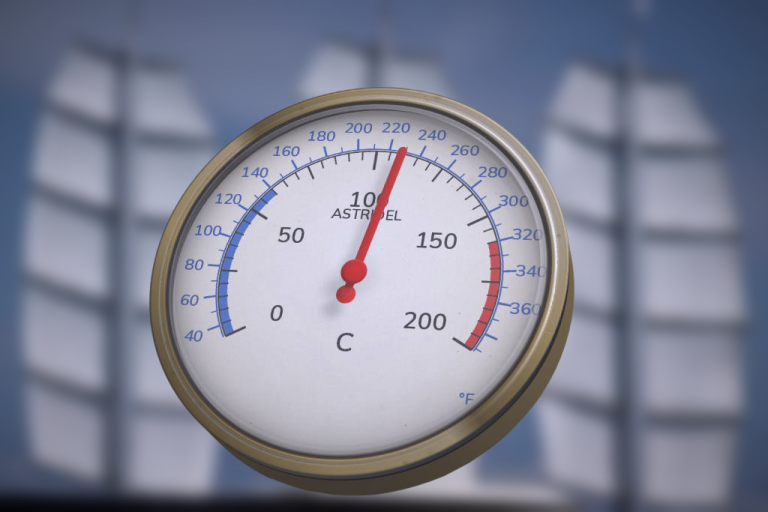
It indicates 110 °C
